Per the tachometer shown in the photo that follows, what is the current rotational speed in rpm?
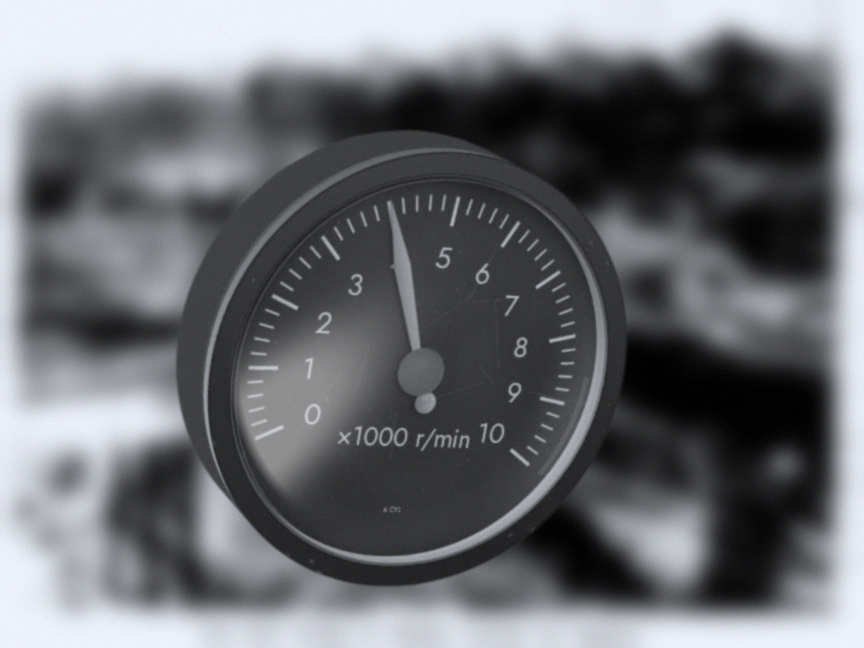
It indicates 4000 rpm
